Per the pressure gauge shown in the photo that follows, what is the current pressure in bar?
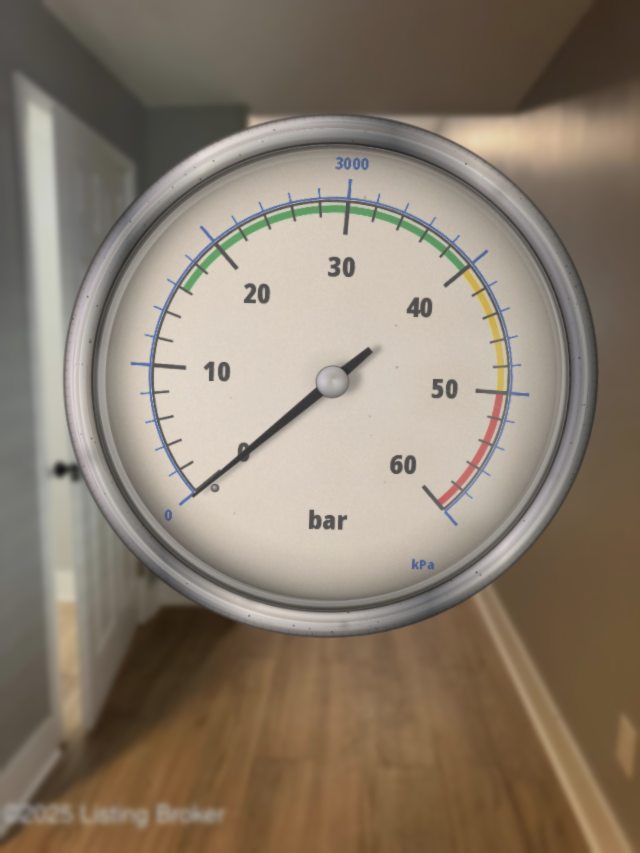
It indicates 0 bar
